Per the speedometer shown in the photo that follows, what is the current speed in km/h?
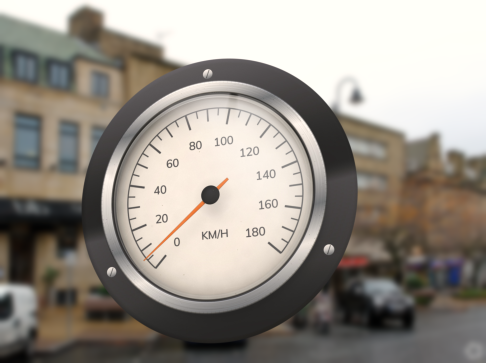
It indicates 5 km/h
